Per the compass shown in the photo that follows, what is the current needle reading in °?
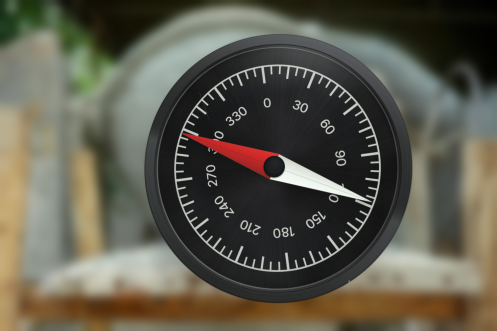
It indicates 297.5 °
